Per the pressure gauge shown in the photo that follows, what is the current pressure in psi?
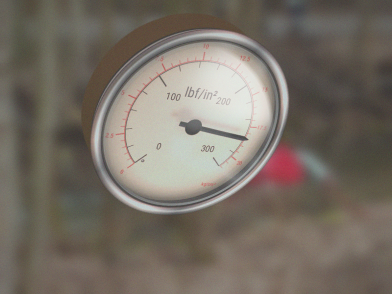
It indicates 260 psi
